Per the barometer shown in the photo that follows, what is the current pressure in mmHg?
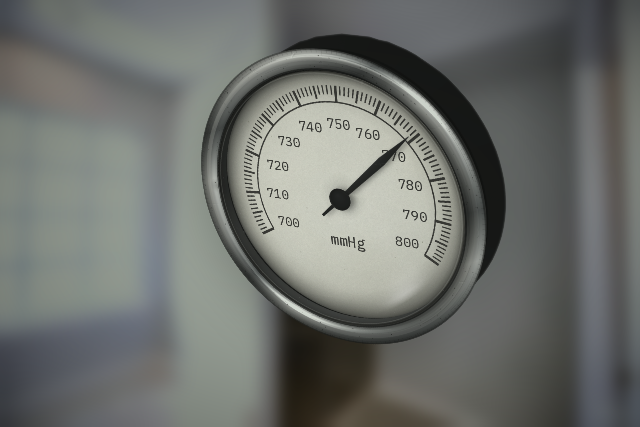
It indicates 769 mmHg
